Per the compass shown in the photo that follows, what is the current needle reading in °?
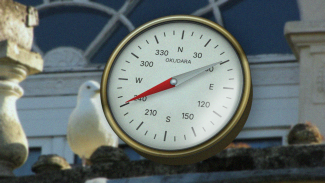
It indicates 240 °
